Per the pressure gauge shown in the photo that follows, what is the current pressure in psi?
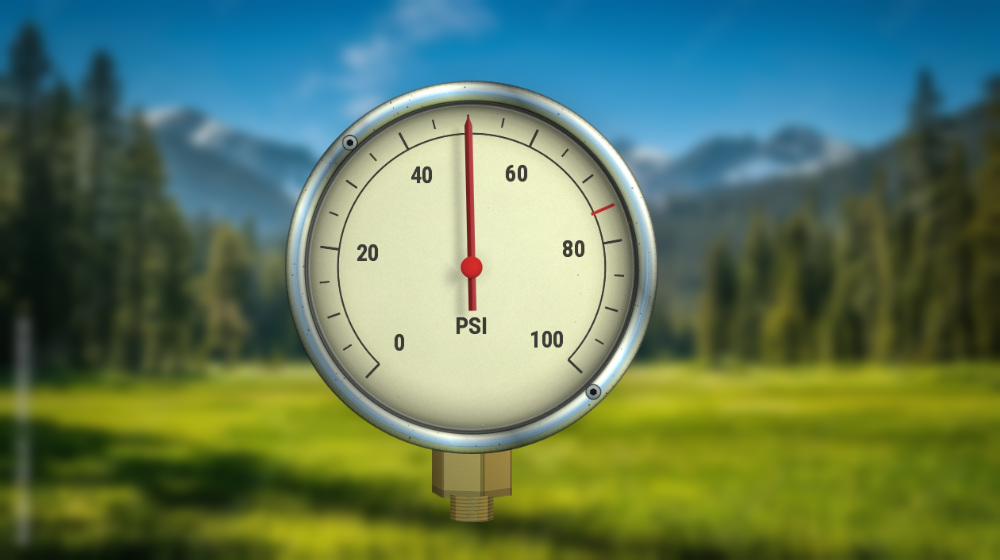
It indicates 50 psi
